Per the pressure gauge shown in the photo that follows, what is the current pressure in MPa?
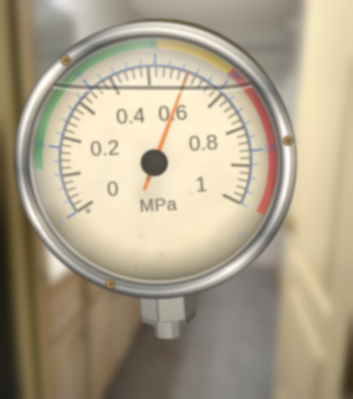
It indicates 0.6 MPa
